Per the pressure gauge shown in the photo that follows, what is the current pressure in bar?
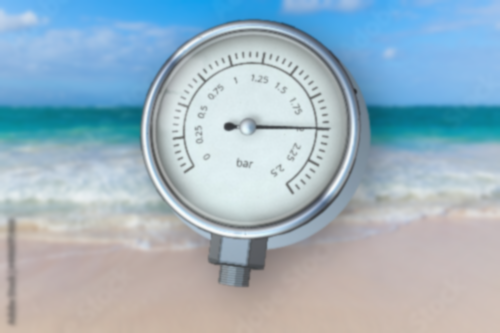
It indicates 2 bar
